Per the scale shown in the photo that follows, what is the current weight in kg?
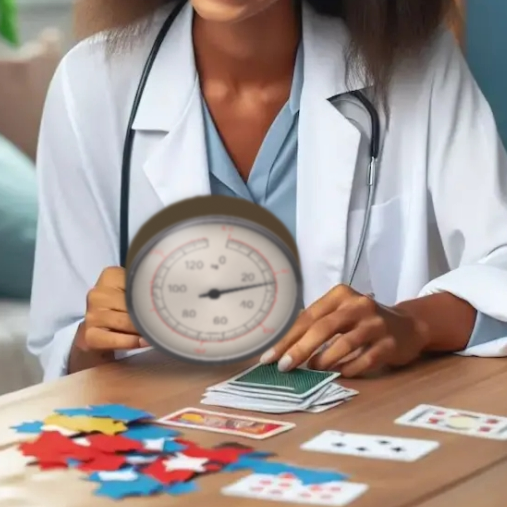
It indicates 25 kg
